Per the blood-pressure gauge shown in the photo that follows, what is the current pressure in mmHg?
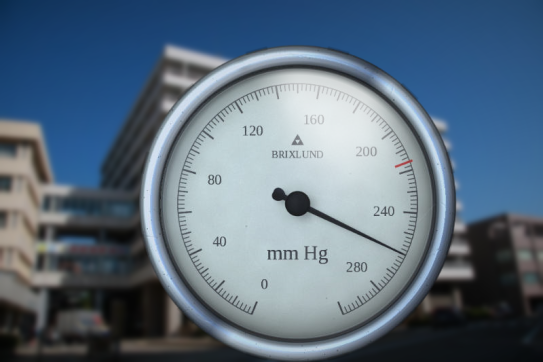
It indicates 260 mmHg
